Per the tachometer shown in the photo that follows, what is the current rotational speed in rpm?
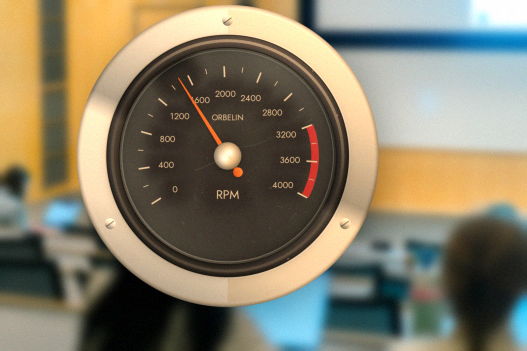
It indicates 1500 rpm
